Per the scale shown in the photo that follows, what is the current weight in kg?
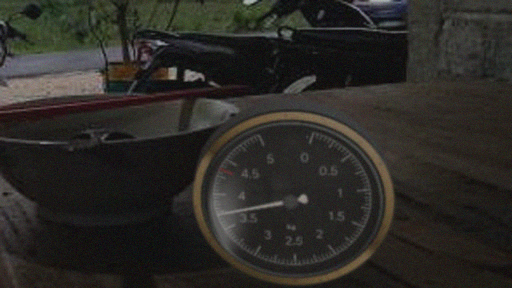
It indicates 3.75 kg
